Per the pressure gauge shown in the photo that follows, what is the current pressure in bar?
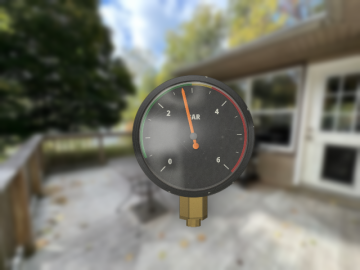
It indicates 2.75 bar
